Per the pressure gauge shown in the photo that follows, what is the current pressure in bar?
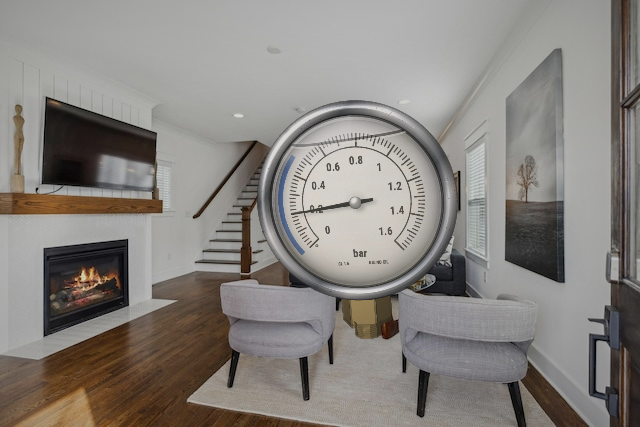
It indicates 0.2 bar
